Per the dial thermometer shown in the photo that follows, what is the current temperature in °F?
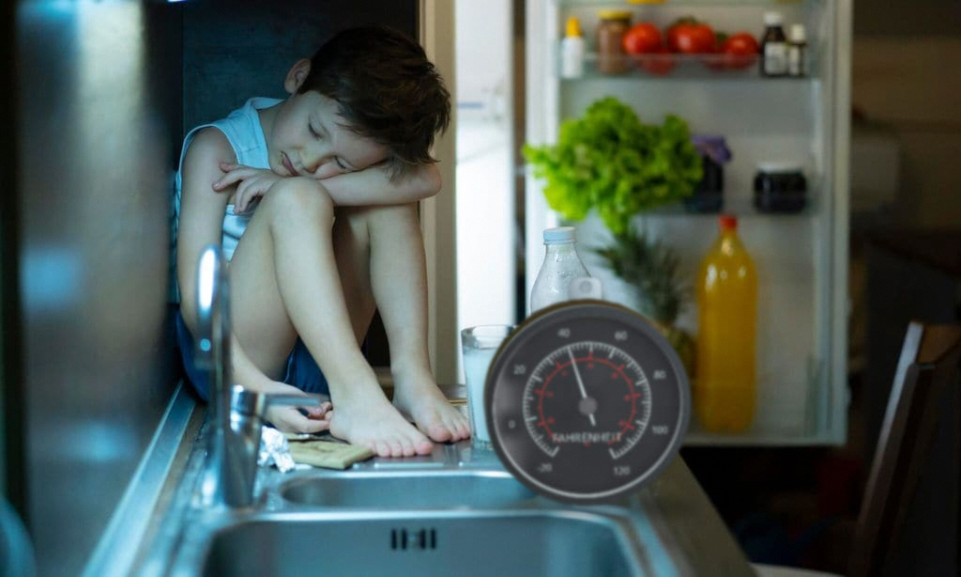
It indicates 40 °F
